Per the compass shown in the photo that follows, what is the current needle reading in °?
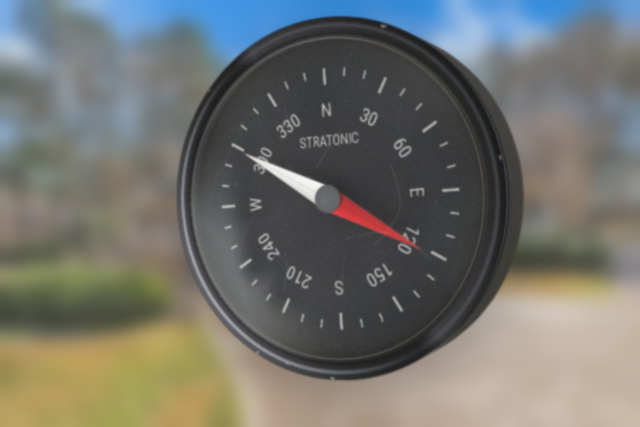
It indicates 120 °
